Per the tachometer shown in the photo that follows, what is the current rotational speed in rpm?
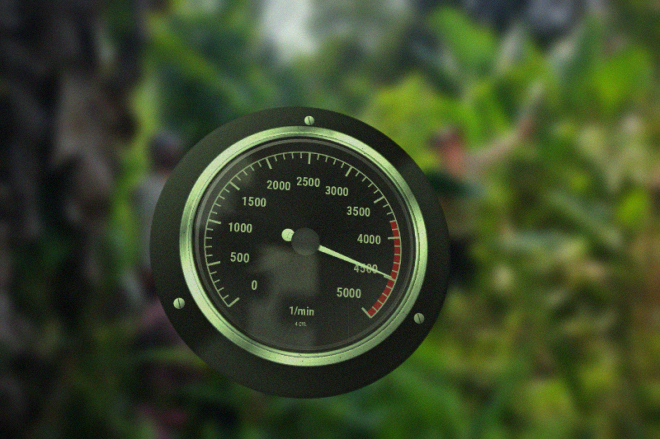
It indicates 4500 rpm
